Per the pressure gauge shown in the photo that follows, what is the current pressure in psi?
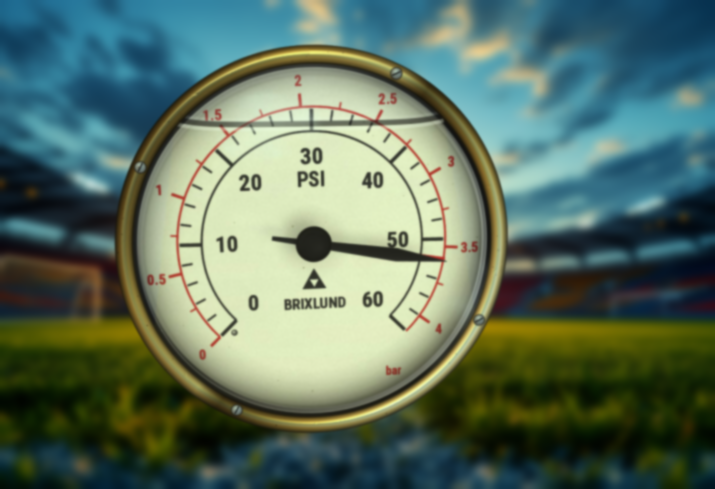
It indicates 52 psi
